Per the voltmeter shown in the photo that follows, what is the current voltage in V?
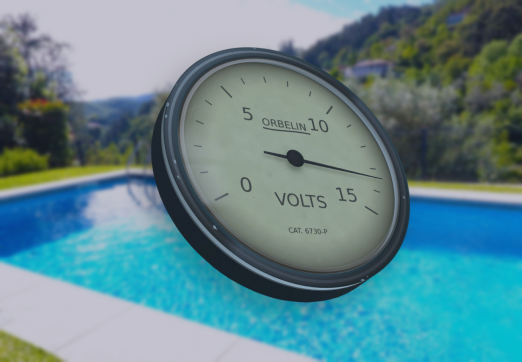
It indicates 13.5 V
